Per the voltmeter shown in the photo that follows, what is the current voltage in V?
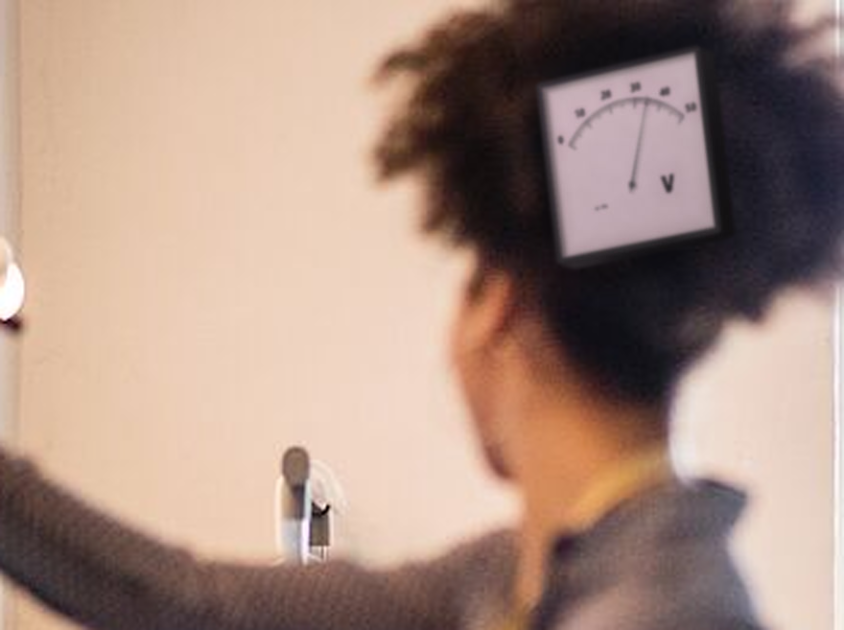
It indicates 35 V
